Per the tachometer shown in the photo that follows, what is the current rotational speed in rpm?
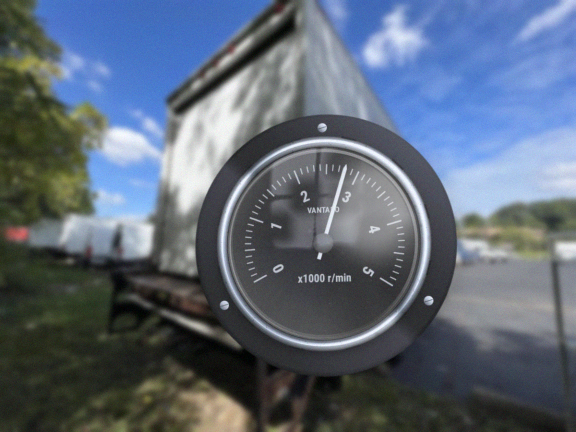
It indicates 2800 rpm
